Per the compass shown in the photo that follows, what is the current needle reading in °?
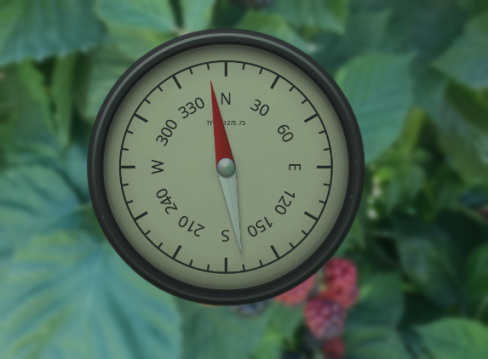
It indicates 350 °
